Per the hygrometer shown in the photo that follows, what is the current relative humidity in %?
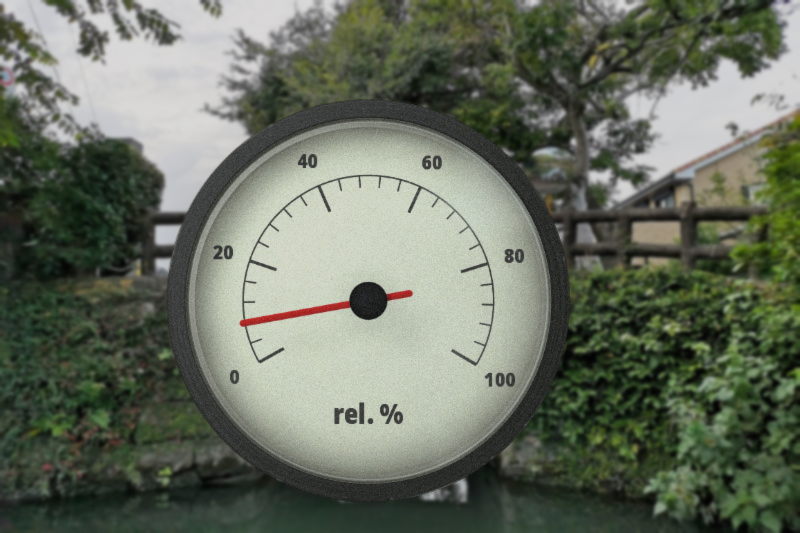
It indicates 8 %
